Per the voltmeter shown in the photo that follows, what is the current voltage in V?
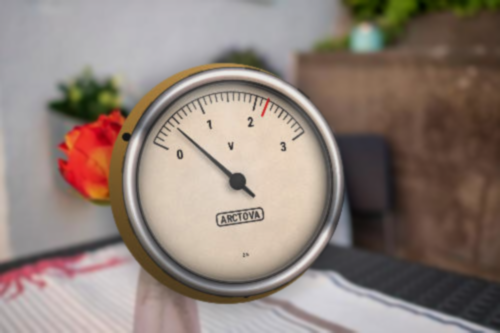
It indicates 0.4 V
